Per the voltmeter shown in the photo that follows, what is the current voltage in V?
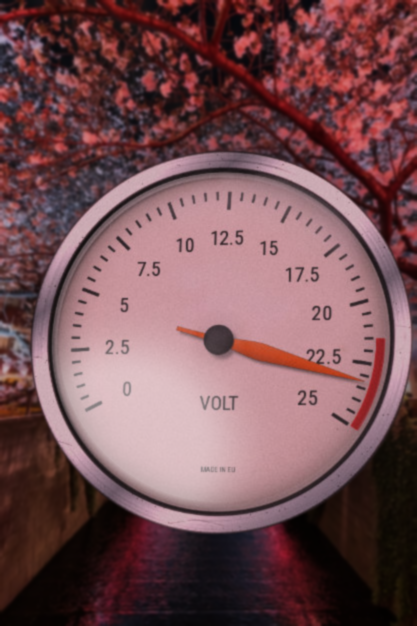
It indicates 23.25 V
